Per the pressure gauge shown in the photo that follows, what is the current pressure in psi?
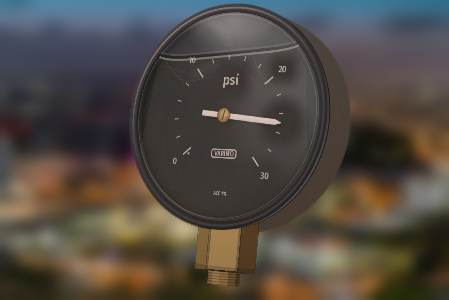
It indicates 25 psi
